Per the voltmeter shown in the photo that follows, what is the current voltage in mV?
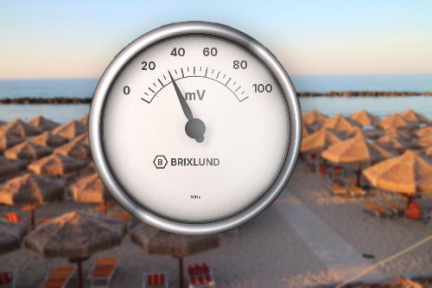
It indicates 30 mV
